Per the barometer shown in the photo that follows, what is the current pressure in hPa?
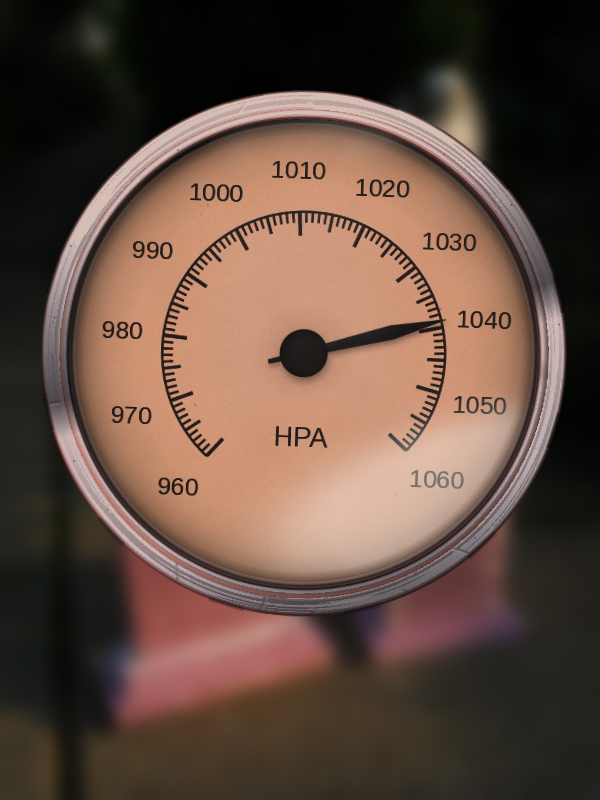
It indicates 1039 hPa
